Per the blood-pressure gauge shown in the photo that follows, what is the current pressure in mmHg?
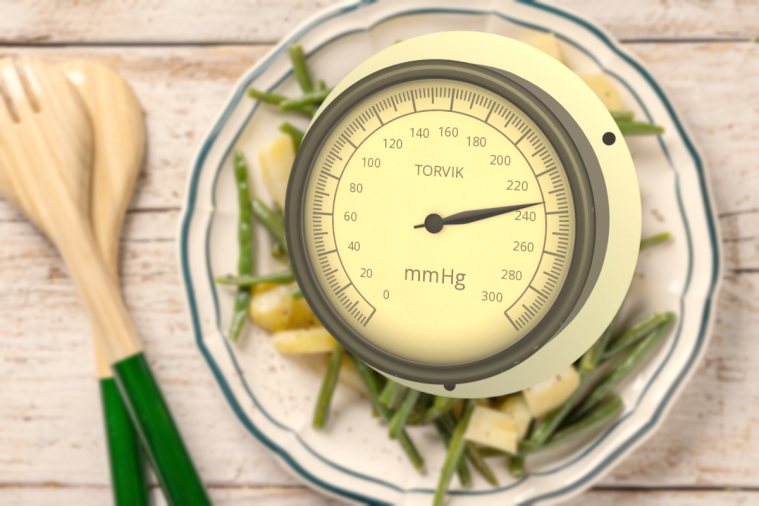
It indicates 234 mmHg
